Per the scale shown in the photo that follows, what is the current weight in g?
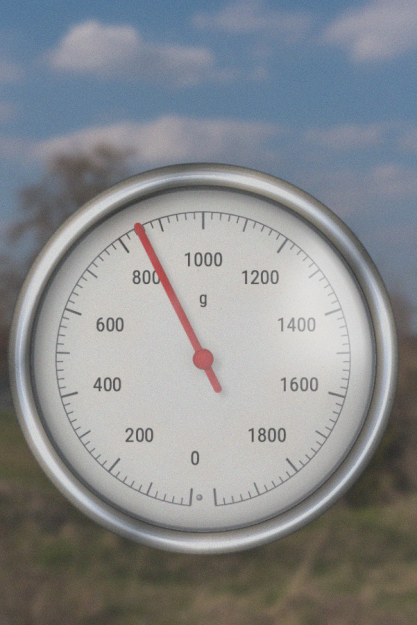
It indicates 850 g
